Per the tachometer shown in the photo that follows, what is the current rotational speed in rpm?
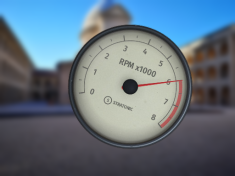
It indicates 6000 rpm
